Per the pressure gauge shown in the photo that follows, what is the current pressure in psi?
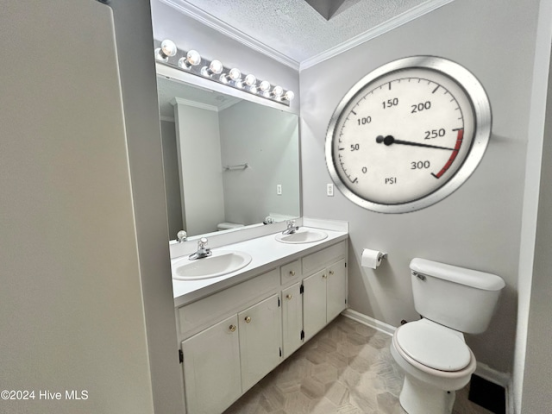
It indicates 270 psi
